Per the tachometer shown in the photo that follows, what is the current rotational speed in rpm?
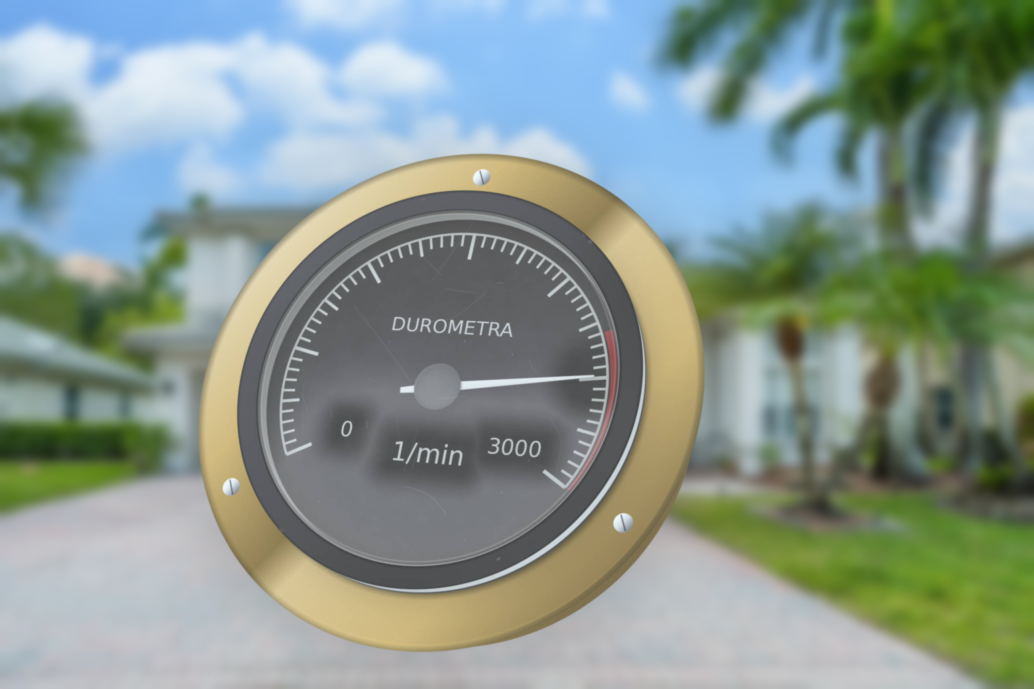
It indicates 2500 rpm
